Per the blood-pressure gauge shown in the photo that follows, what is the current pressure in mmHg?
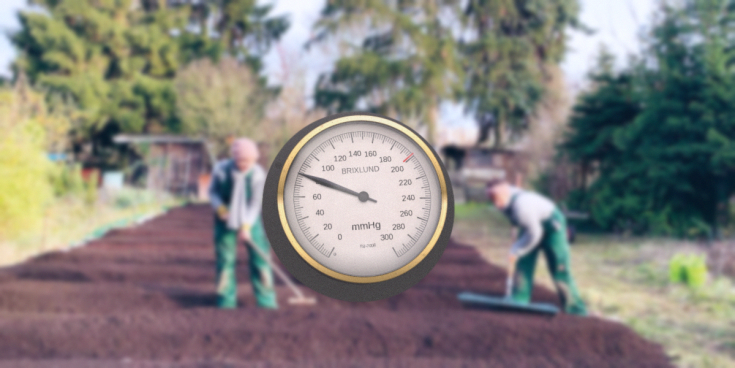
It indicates 80 mmHg
